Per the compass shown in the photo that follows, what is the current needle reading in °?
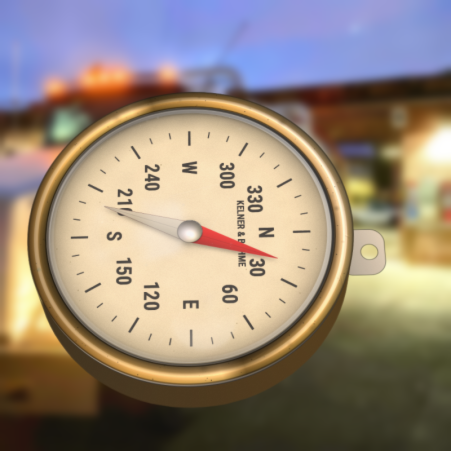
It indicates 20 °
